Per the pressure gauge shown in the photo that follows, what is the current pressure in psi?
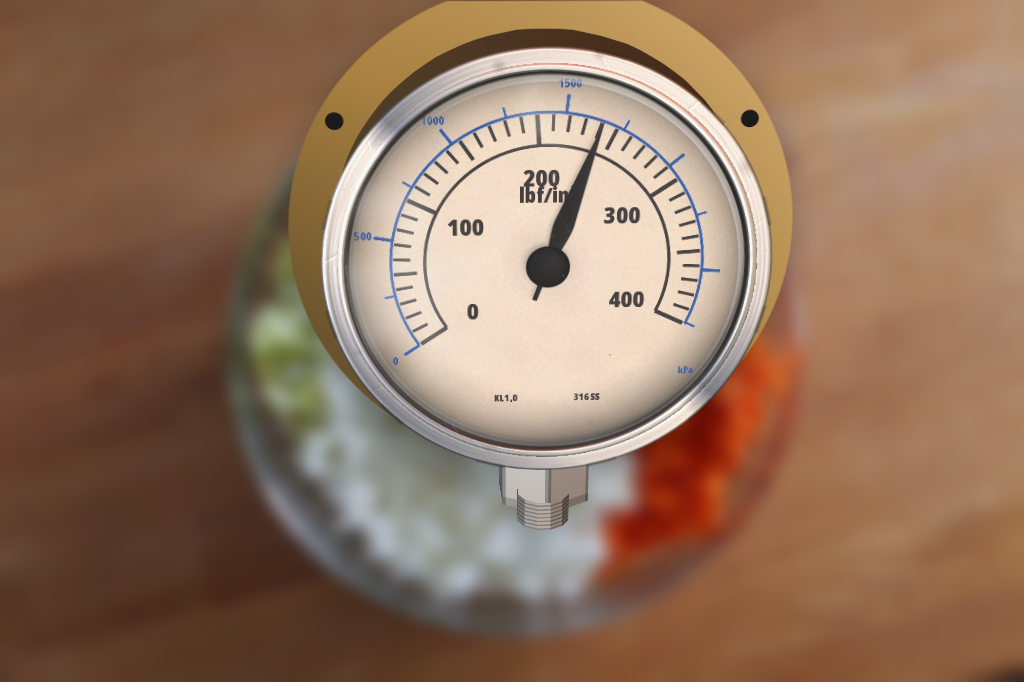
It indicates 240 psi
